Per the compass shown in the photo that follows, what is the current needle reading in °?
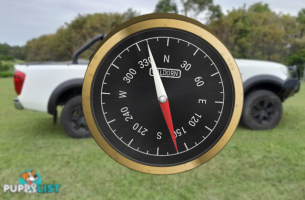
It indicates 160 °
